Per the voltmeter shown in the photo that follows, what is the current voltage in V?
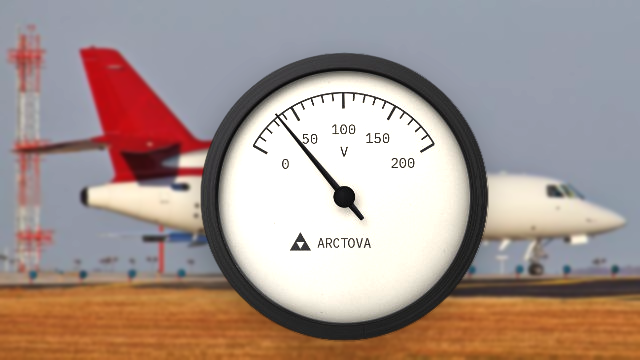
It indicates 35 V
